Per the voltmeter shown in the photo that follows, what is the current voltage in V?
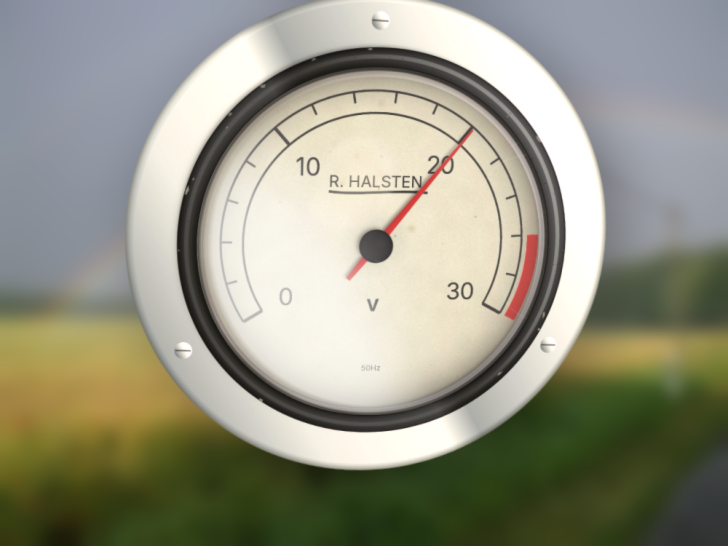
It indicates 20 V
